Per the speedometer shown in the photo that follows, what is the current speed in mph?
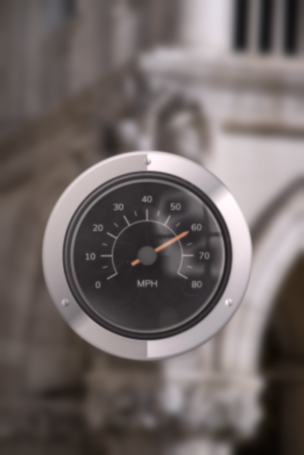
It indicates 60 mph
